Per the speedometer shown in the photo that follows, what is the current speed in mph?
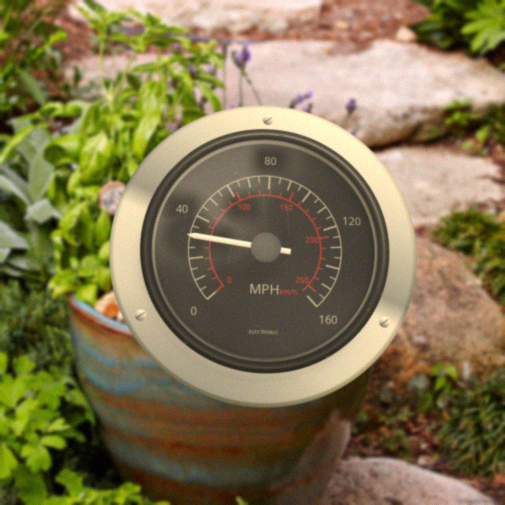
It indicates 30 mph
